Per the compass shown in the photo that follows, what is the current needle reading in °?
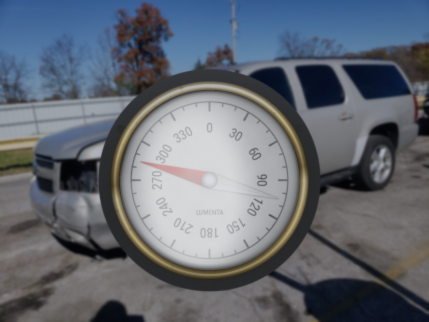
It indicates 285 °
